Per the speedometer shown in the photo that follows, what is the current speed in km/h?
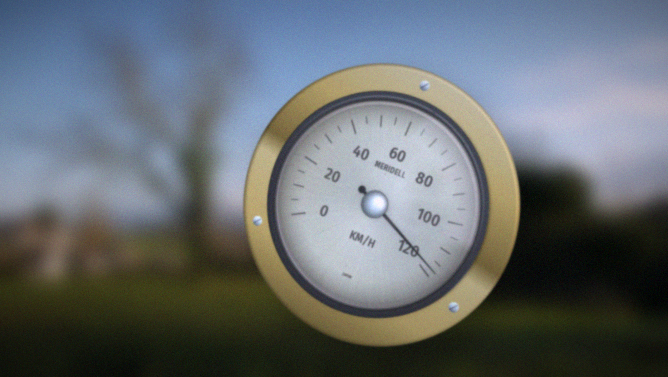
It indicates 117.5 km/h
